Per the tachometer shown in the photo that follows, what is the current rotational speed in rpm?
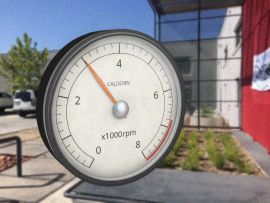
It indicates 3000 rpm
